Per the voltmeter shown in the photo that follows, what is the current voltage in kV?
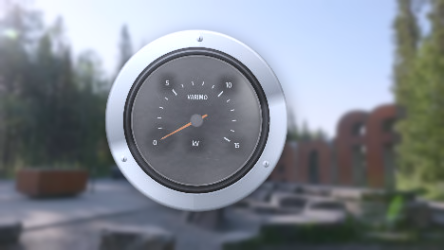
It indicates 0 kV
